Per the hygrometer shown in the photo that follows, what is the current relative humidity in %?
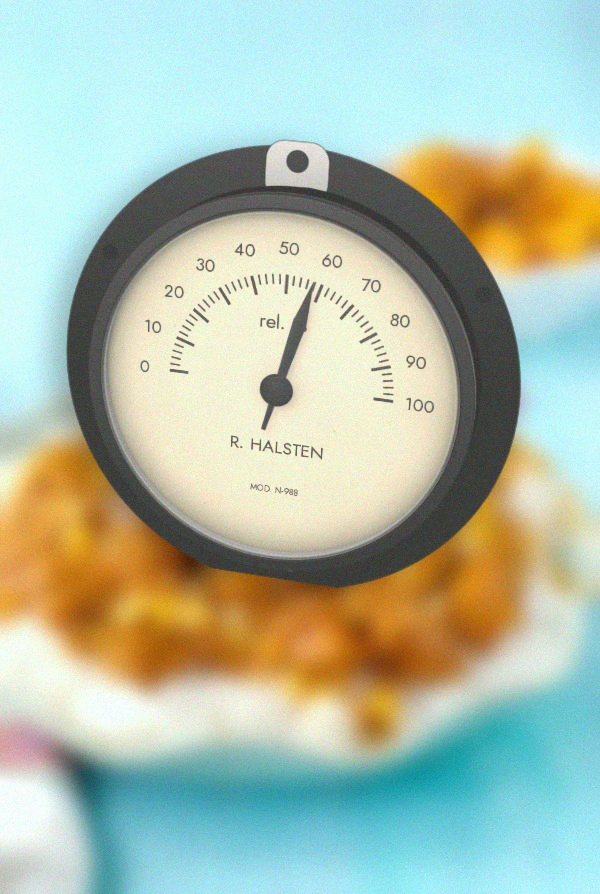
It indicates 58 %
